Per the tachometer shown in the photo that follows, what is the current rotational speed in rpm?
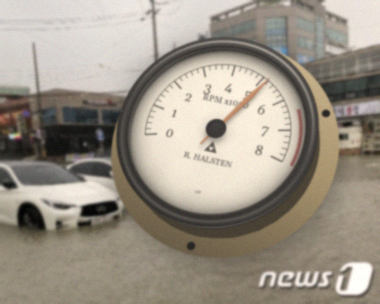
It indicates 5200 rpm
